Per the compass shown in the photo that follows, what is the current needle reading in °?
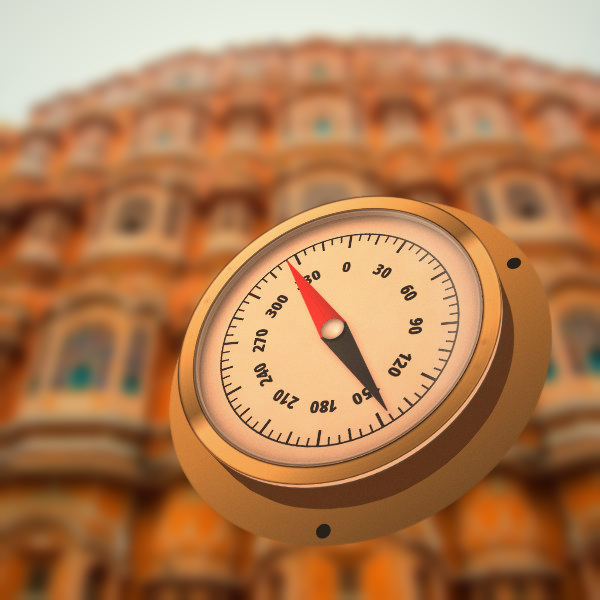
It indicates 325 °
